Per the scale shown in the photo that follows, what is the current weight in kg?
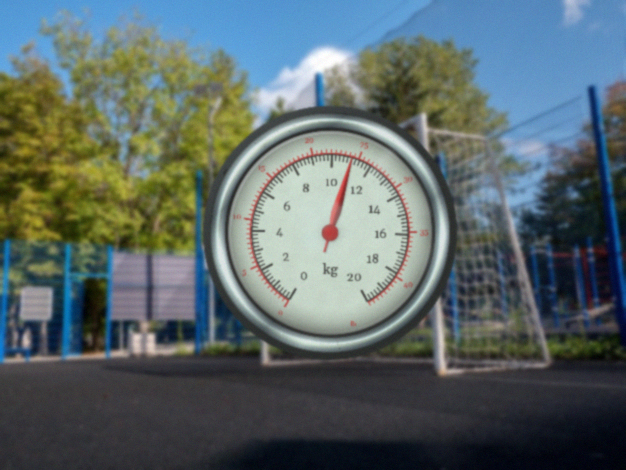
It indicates 11 kg
